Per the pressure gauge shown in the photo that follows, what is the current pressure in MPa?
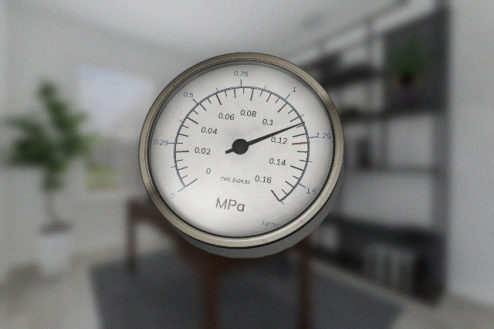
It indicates 0.115 MPa
